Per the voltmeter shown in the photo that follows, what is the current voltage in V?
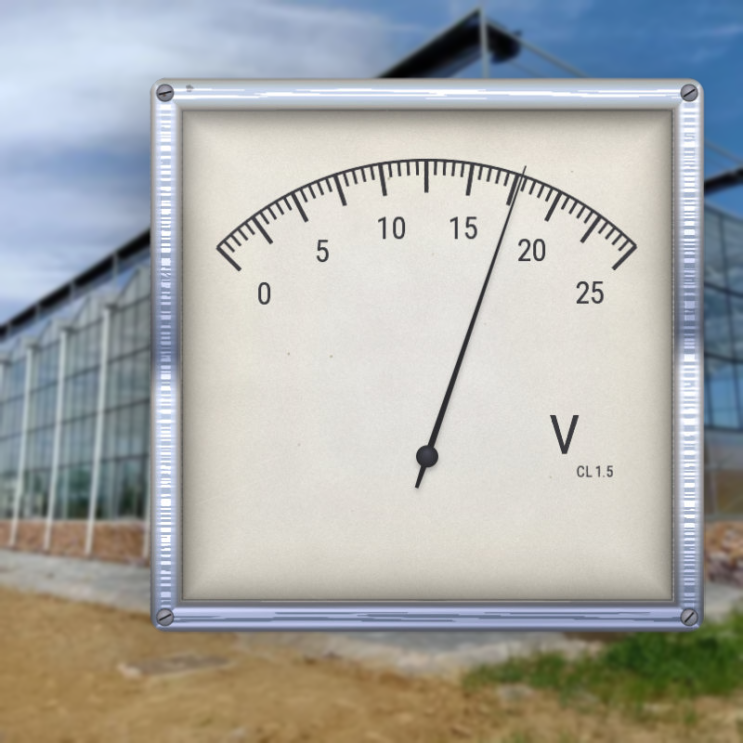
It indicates 17.75 V
